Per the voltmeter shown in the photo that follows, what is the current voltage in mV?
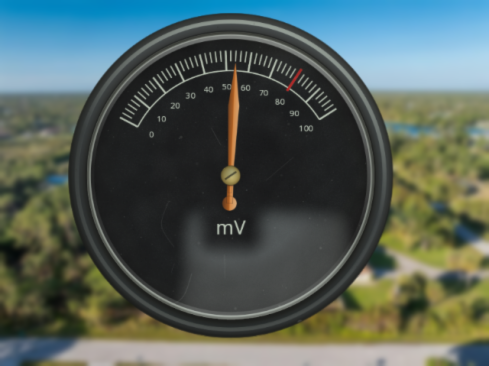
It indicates 54 mV
